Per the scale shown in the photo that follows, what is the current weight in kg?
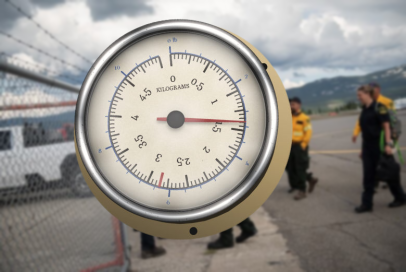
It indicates 1.4 kg
